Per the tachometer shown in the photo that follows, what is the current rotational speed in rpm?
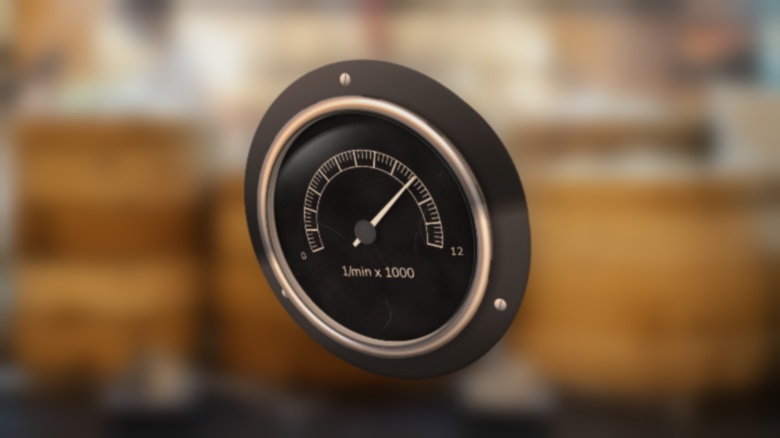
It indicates 9000 rpm
